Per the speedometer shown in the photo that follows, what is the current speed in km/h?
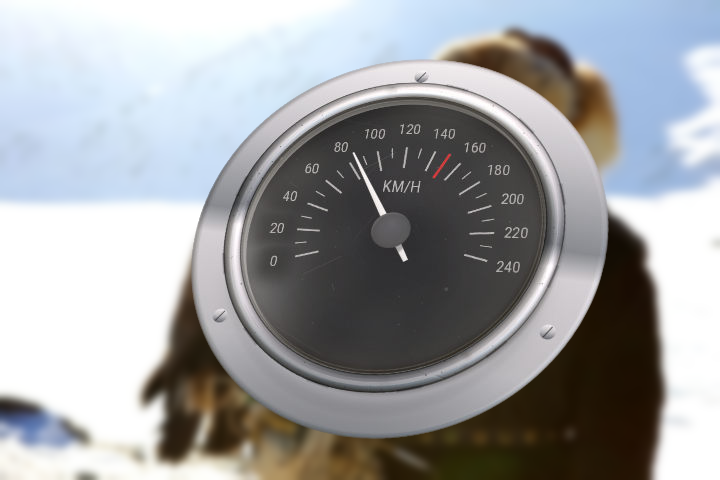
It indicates 85 km/h
